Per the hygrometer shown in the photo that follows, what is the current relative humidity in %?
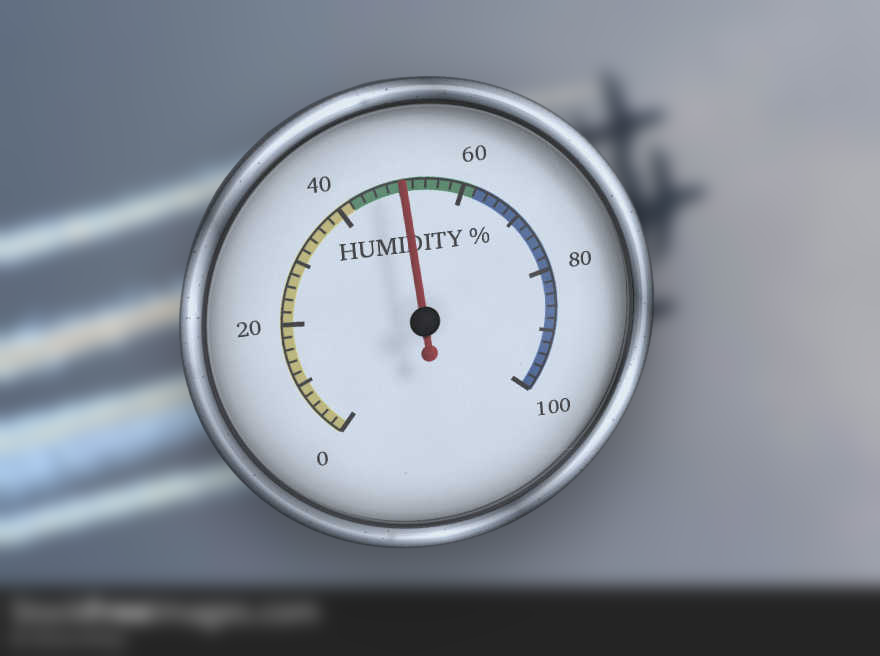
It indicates 50 %
